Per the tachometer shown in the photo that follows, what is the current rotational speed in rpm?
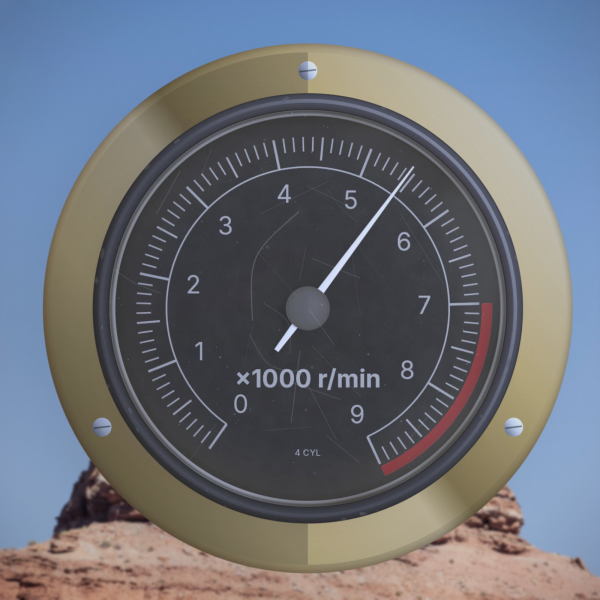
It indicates 5450 rpm
